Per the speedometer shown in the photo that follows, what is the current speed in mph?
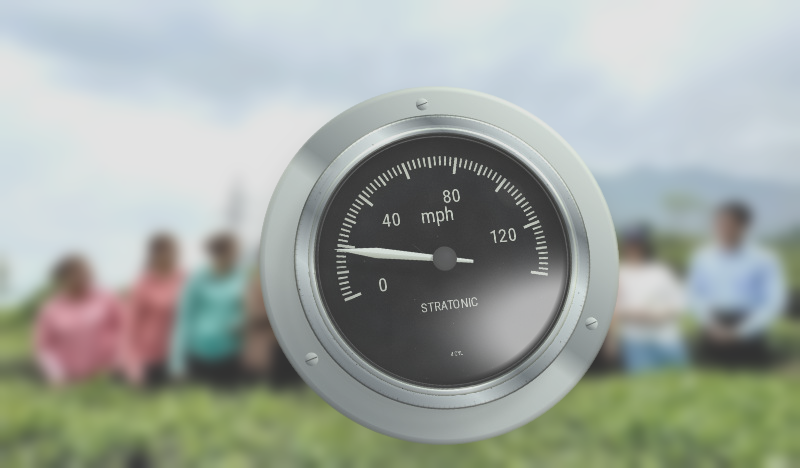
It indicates 18 mph
